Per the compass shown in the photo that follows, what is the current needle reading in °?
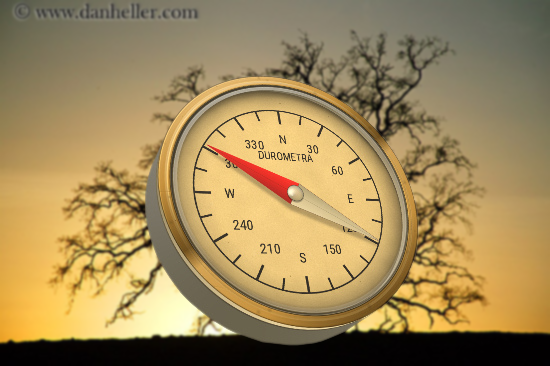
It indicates 300 °
